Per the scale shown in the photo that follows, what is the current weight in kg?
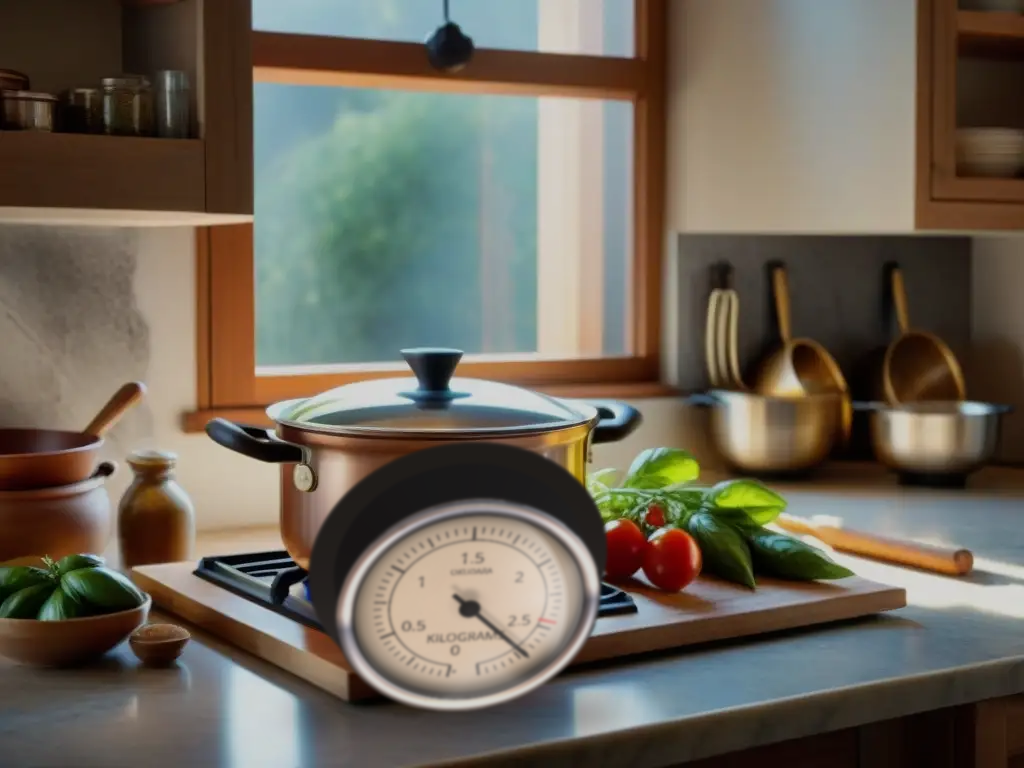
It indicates 2.7 kg
